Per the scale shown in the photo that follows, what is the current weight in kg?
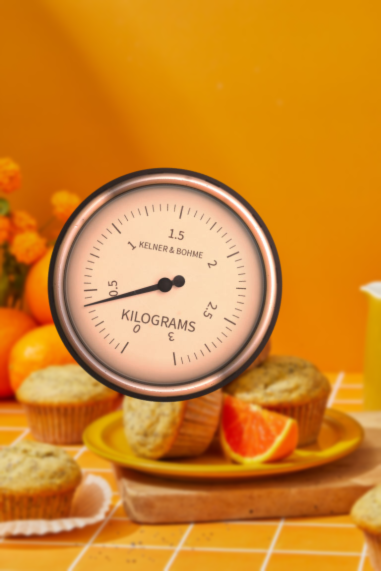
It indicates 0.4 kg
